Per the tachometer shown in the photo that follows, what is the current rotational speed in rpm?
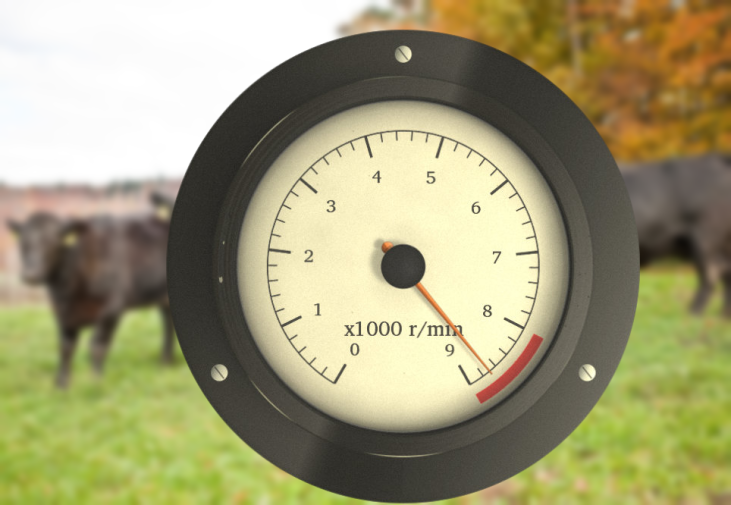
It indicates 8700 rpm
